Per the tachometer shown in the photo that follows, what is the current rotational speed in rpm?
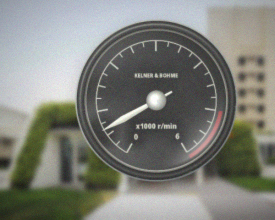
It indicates 625 rpm
